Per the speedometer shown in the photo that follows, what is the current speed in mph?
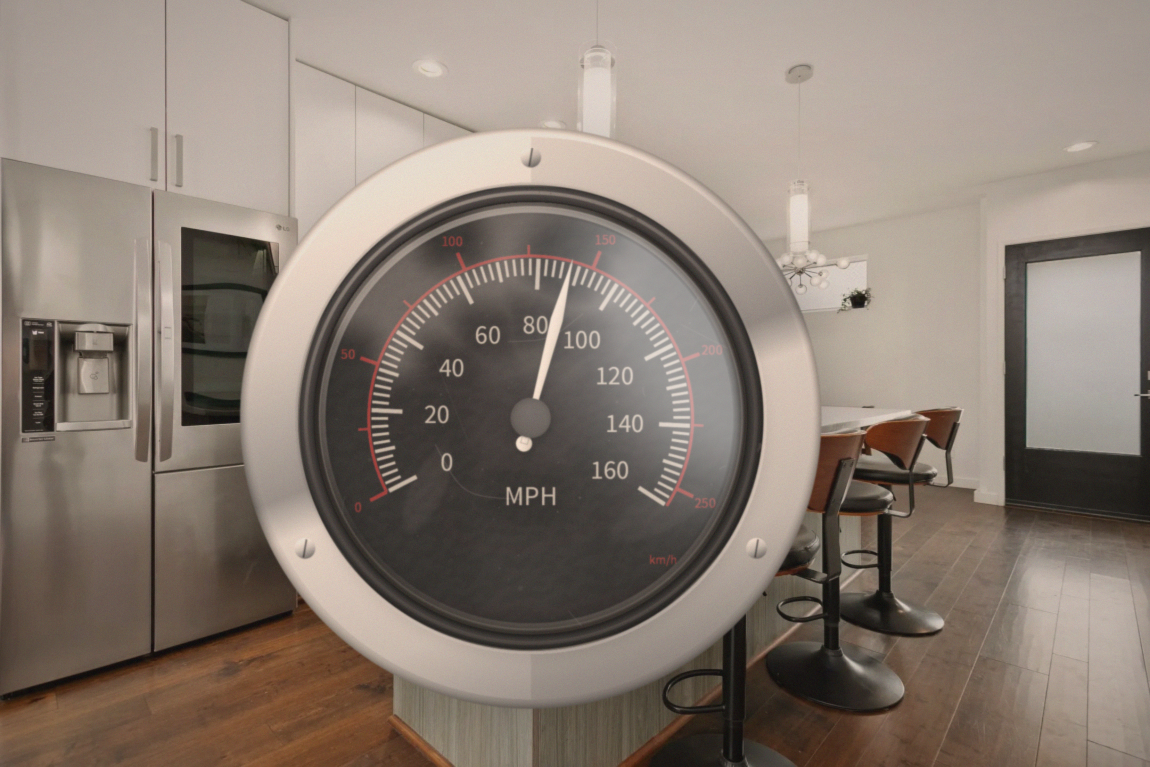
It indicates 88 mph
